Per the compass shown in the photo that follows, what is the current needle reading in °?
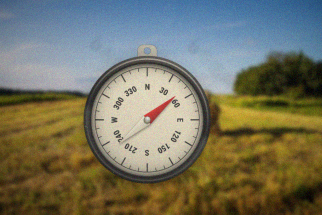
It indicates 50 °
